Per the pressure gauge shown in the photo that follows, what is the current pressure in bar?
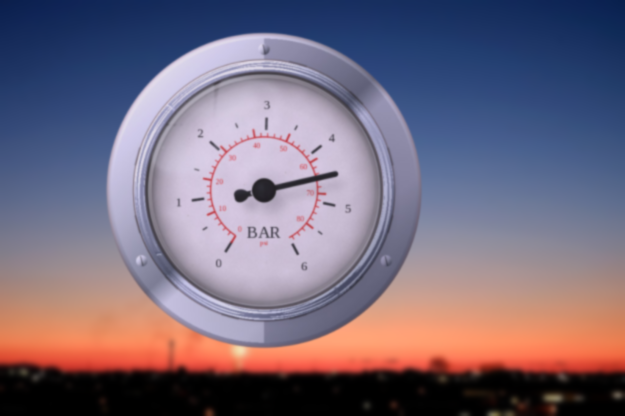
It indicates 4.5 bar
